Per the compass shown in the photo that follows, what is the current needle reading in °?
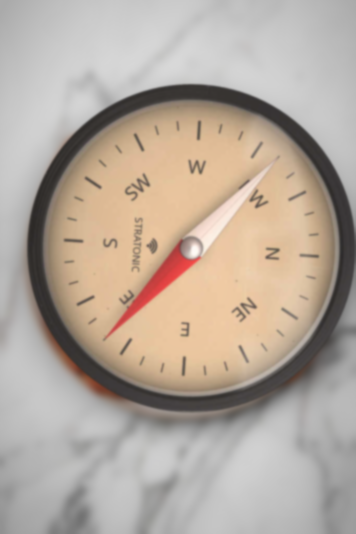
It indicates 130 °
